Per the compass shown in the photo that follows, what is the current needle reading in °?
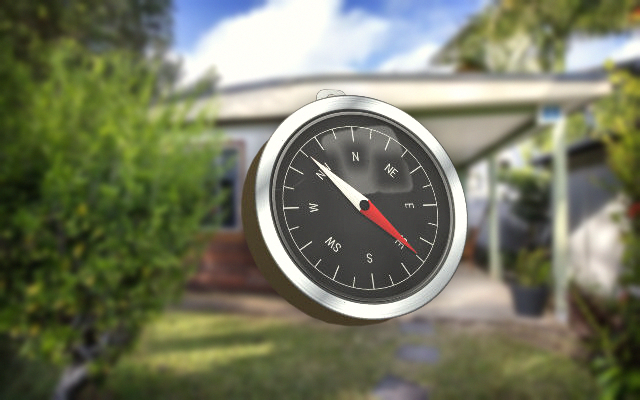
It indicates 135 °
